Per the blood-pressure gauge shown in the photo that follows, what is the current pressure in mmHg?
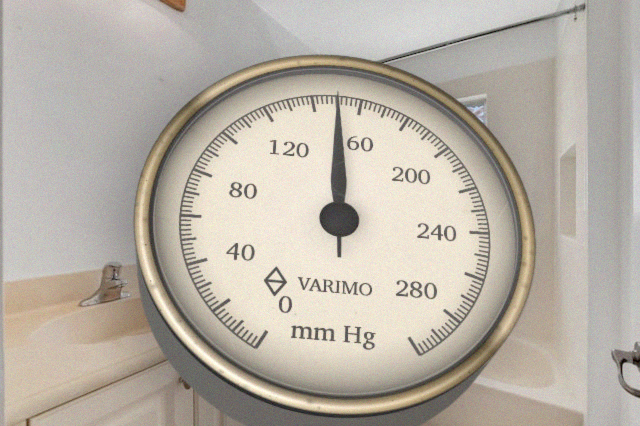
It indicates 150 mmHg
